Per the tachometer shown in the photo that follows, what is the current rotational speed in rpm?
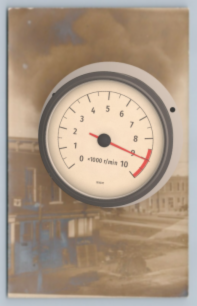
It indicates 9000 rpm
